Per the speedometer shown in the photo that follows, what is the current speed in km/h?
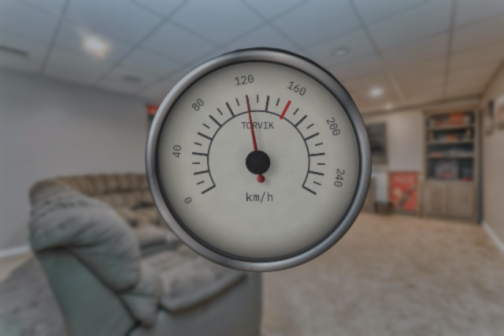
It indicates 120 km/h
